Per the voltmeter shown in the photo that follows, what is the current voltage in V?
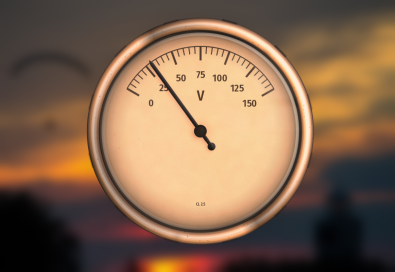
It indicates 30 V
